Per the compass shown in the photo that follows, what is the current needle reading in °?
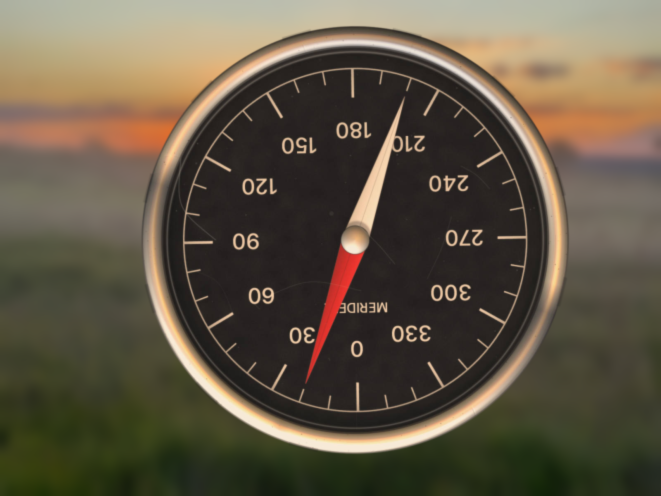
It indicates 20 °
